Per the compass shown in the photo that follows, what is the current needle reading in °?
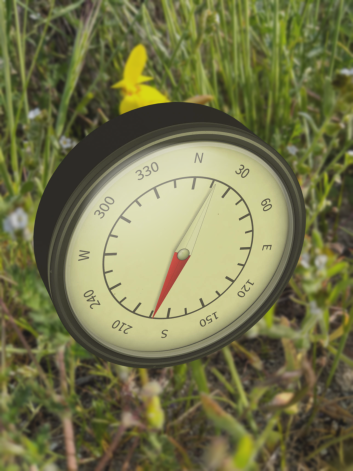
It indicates 195 °
